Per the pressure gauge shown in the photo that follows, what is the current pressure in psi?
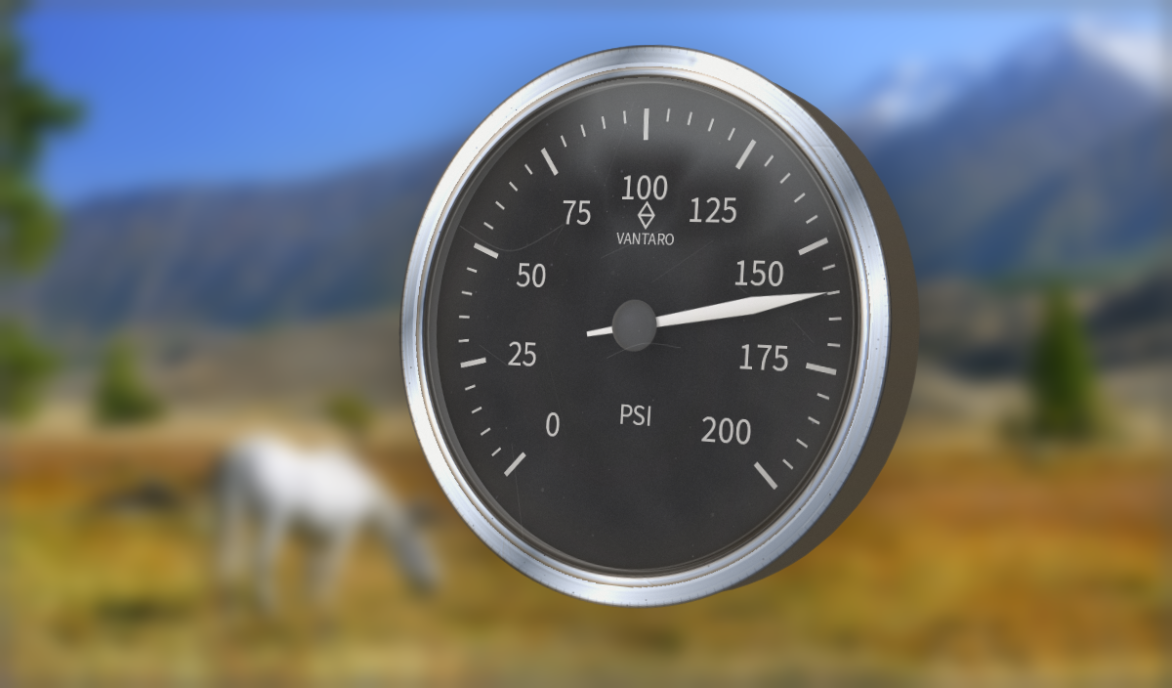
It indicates 160 psi
